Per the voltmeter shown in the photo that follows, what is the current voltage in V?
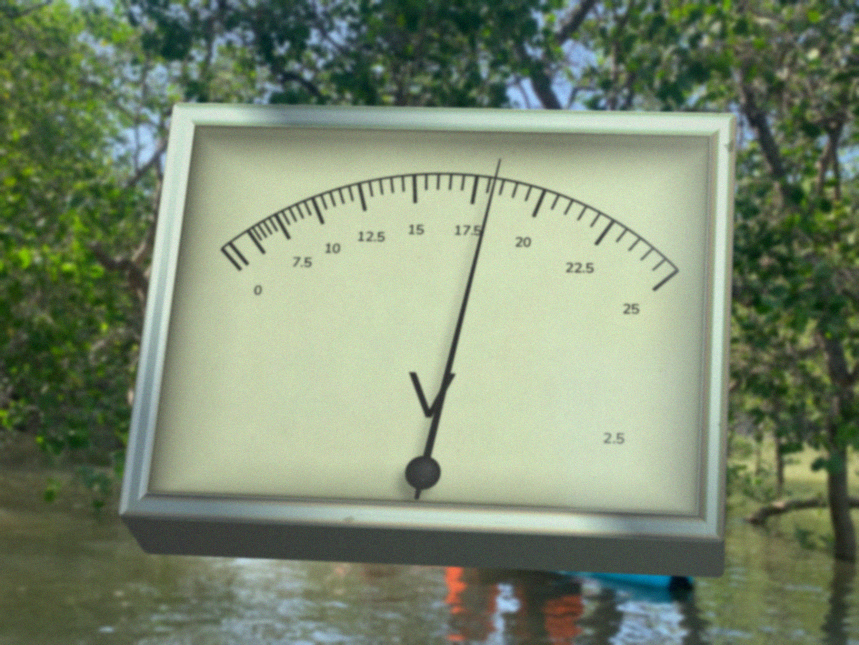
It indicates 18.25 V
